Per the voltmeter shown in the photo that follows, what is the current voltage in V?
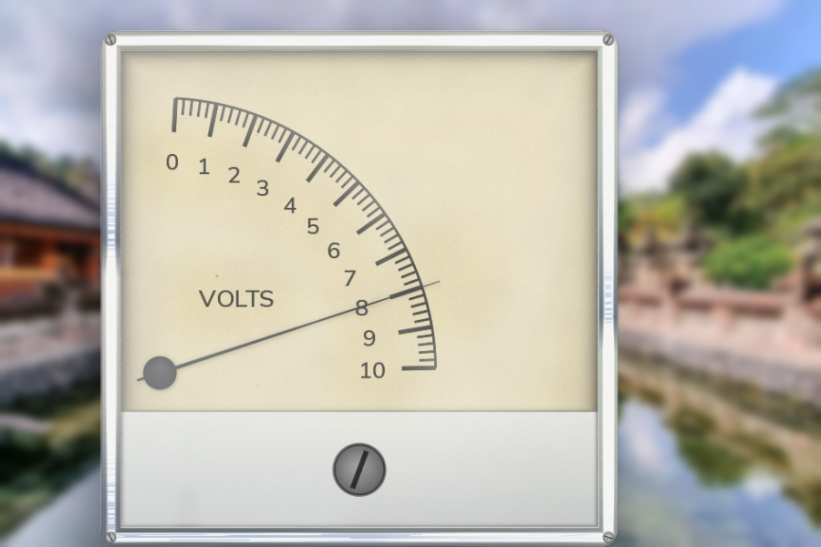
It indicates 8 V
